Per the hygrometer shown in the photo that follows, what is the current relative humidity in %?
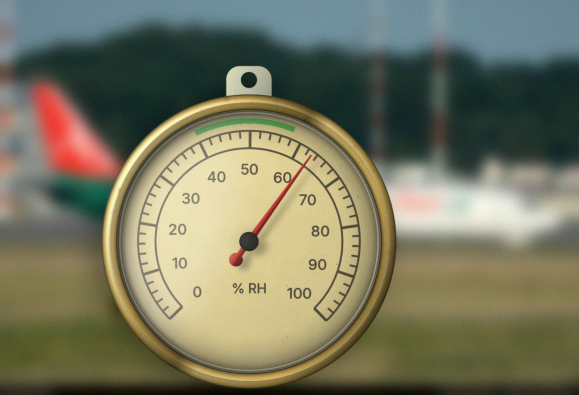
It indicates 63 %
